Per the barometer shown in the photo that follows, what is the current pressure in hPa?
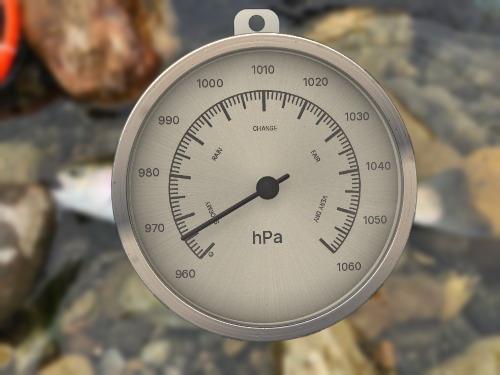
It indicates 966 hPa
